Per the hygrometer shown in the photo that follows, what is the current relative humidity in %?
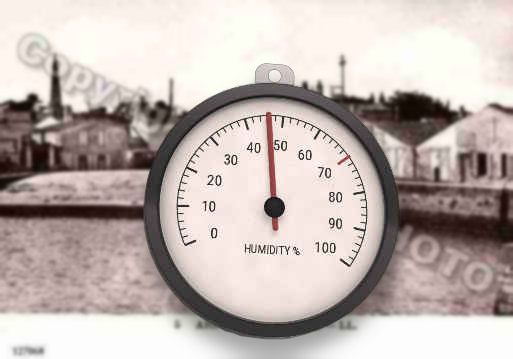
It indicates 46 %
